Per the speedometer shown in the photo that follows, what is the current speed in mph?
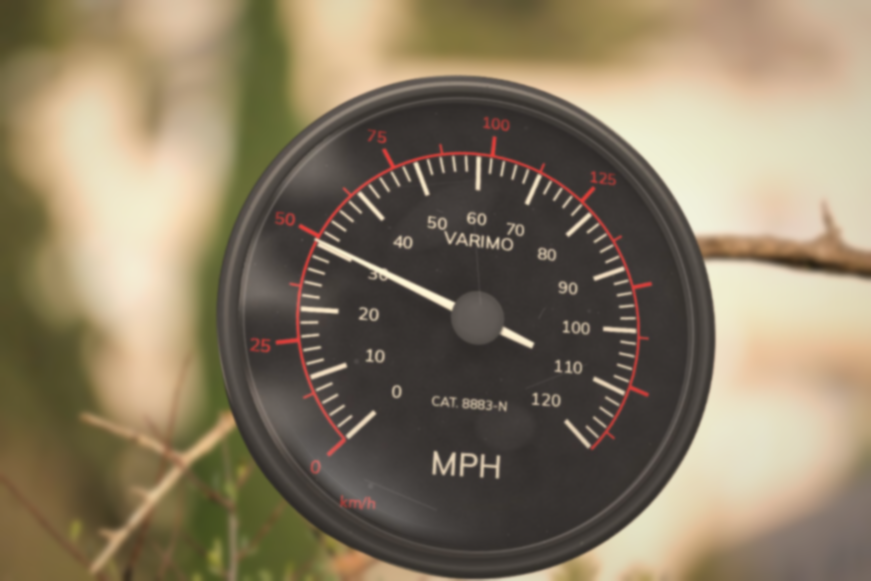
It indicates 30 mph
